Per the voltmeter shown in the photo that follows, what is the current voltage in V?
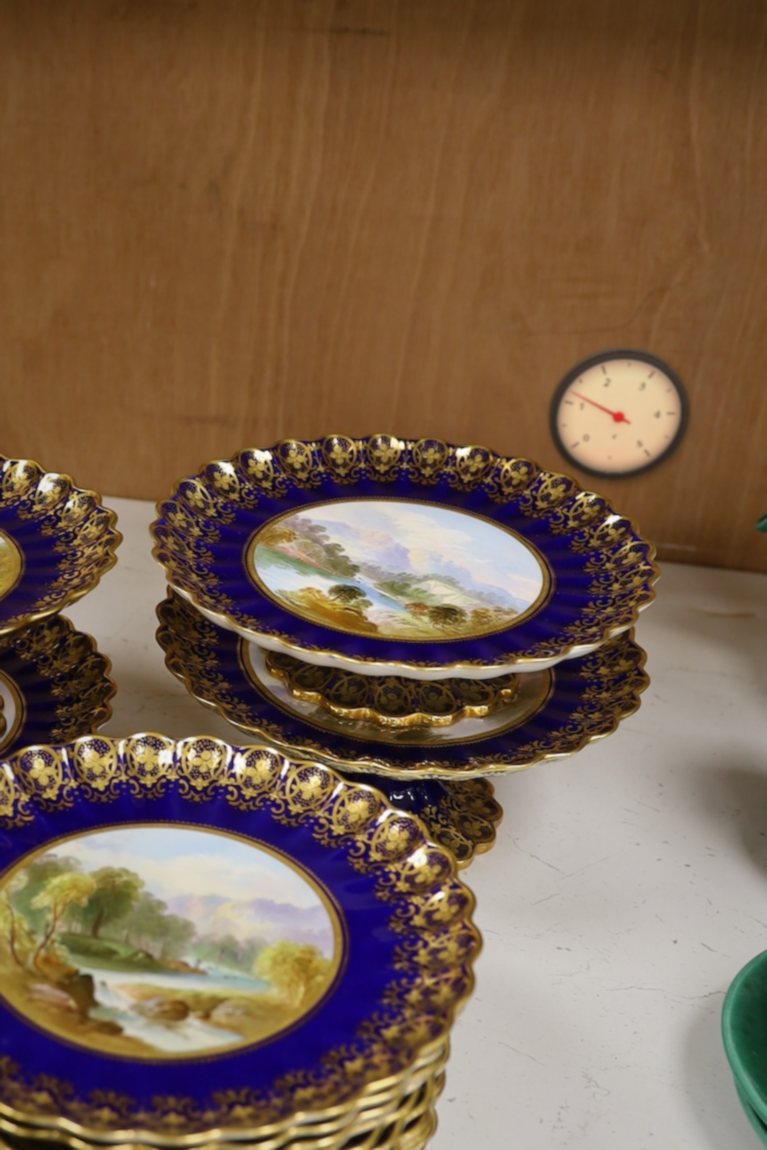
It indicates 1.25 V
